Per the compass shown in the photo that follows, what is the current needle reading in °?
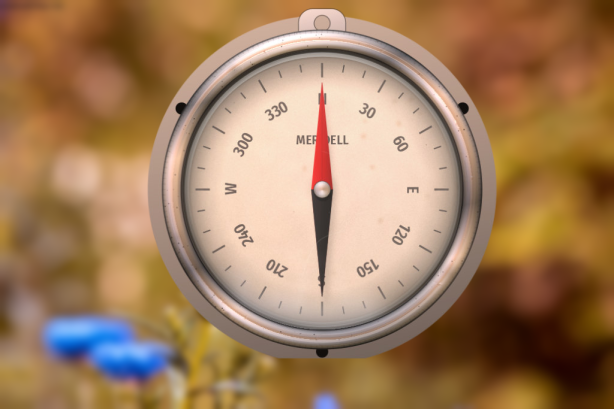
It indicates 0 °
